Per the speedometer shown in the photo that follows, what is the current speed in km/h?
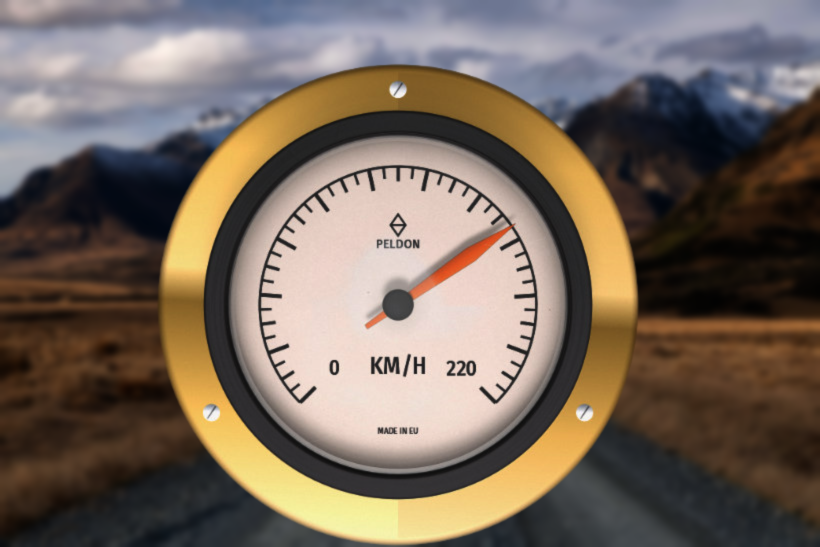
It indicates 155 km/h
